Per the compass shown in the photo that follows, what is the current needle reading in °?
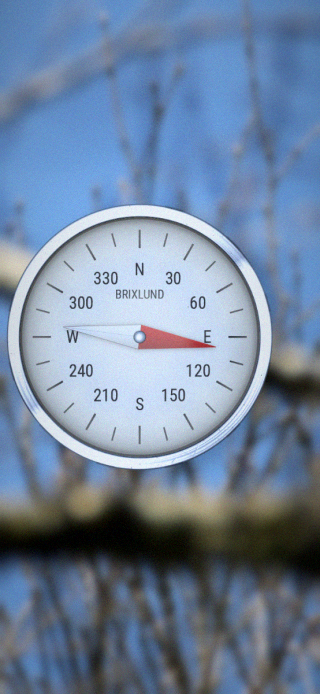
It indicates 97.5 °
